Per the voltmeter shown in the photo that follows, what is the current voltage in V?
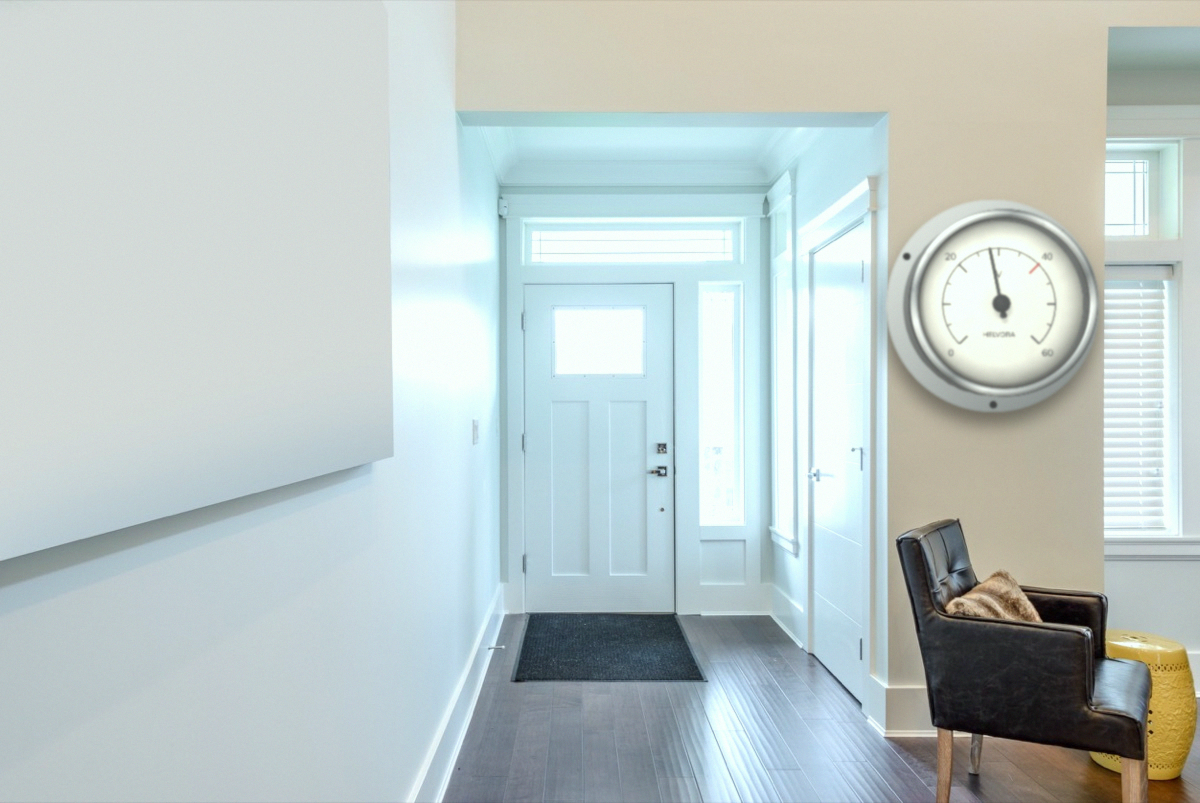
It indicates 27.5 V
